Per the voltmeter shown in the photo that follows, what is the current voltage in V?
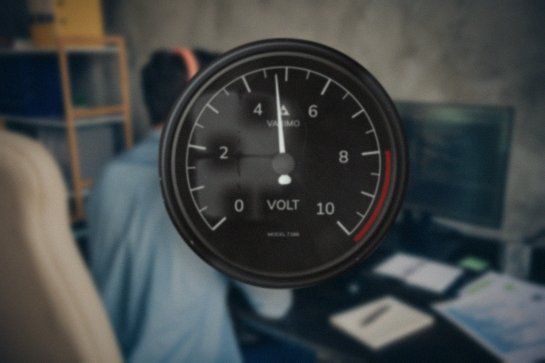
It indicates 4.75 V
